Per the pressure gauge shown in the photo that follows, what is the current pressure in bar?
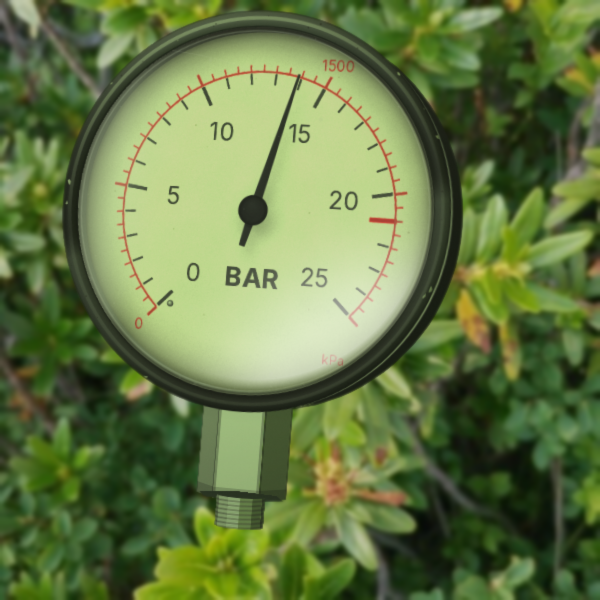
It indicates 14 bar
